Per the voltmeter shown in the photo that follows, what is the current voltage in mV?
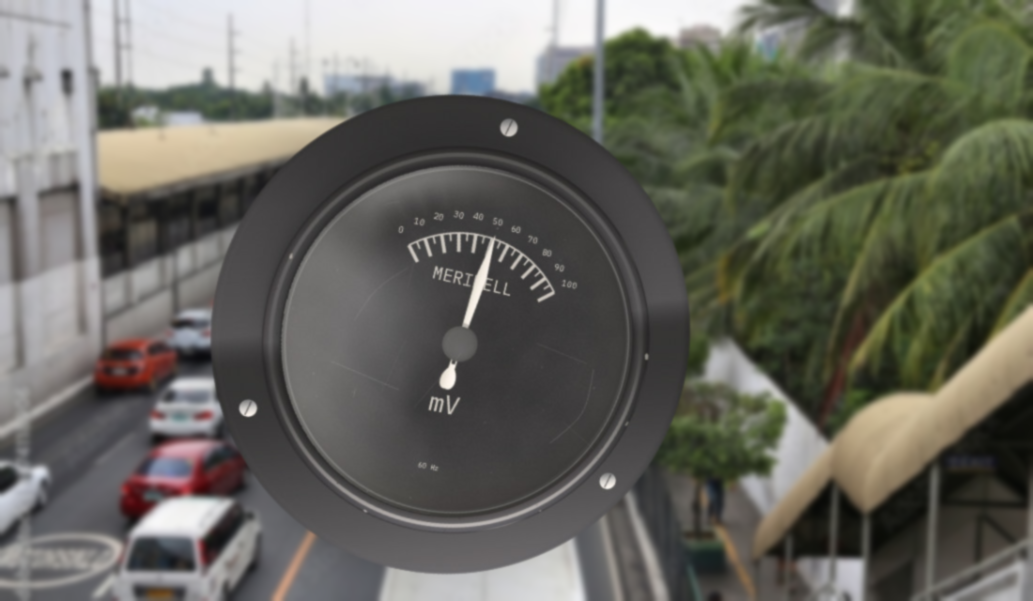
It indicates 50 mV
